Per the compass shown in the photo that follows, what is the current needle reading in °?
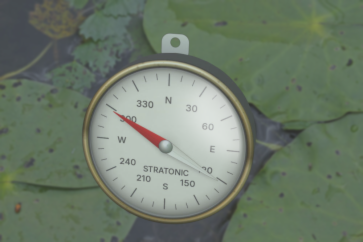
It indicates 300 °
